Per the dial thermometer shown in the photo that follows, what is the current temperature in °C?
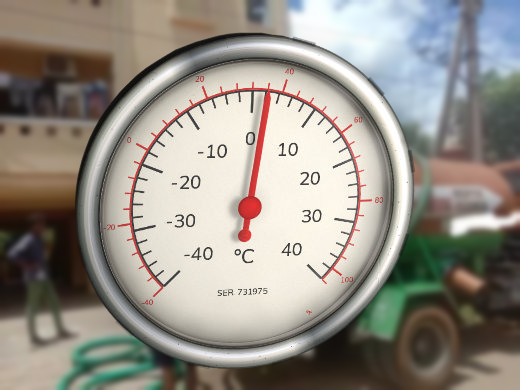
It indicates 2 °C
